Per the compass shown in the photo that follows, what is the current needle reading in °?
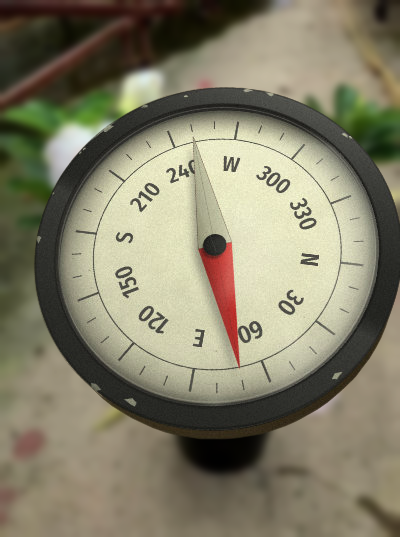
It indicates 70 °
